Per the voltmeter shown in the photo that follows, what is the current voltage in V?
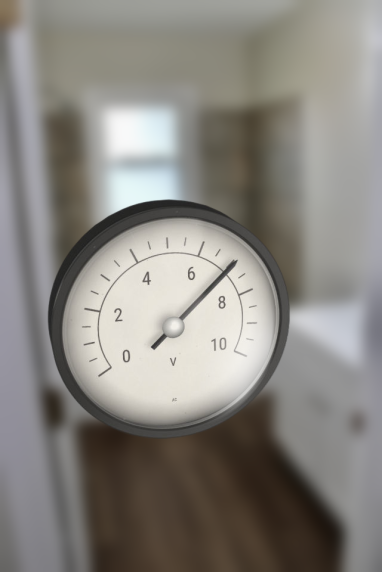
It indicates 7 V
